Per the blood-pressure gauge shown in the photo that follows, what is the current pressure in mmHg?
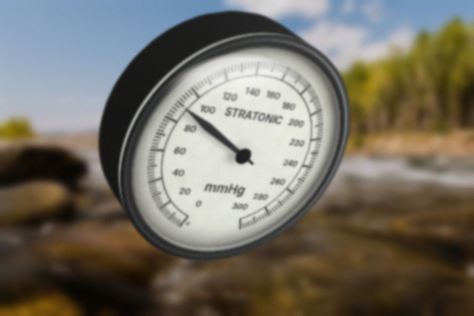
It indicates 90 mmHg
